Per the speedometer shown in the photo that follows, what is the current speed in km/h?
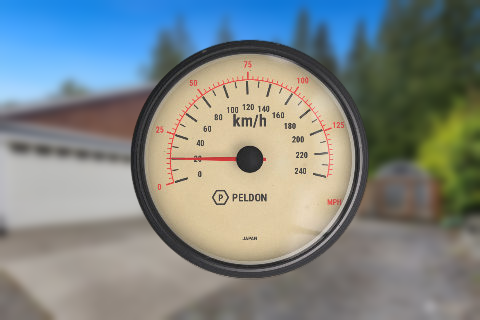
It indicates 20 km/h
